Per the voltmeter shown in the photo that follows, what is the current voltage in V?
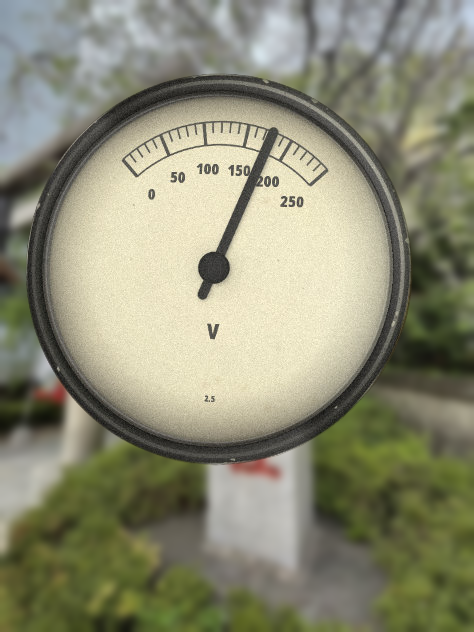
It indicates 180 V
